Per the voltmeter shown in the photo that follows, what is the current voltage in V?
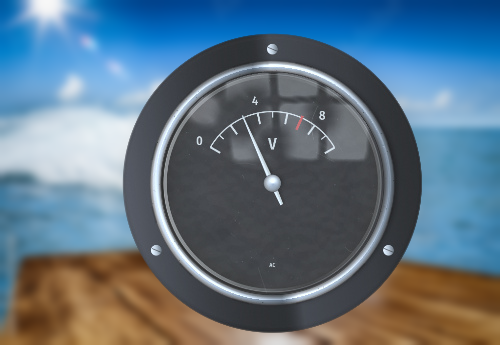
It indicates 3 V
